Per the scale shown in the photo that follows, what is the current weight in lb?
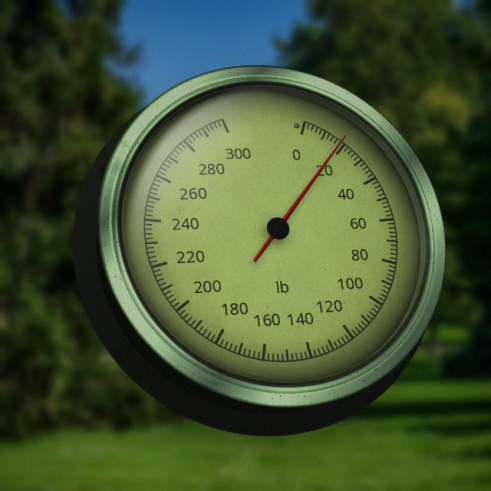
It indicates 18 lb
